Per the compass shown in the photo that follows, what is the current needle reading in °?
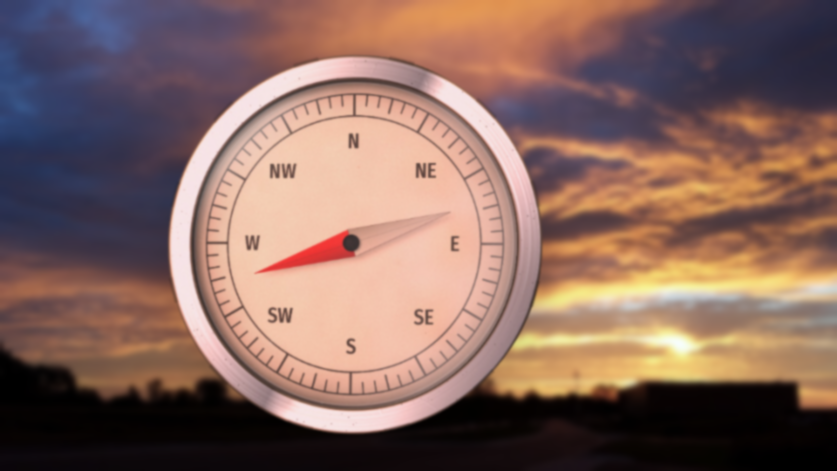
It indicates 252.5 °
